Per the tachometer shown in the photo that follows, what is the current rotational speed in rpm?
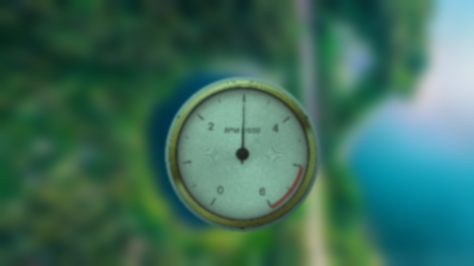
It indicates 3000 rpm
